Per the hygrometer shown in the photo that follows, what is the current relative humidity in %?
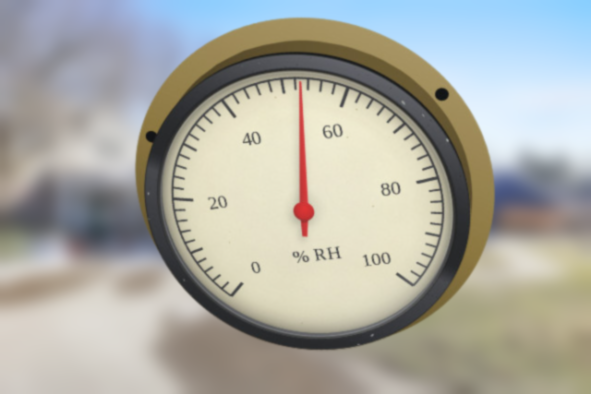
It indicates 53 %
